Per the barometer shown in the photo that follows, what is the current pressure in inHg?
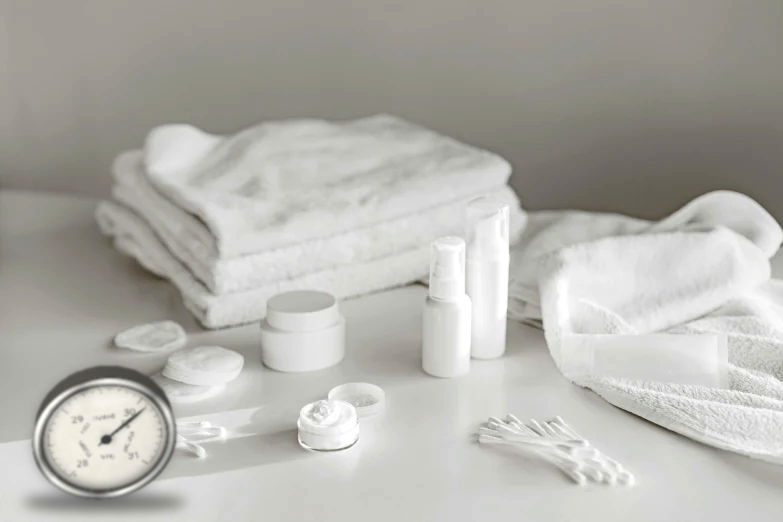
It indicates 30.1 inHg
